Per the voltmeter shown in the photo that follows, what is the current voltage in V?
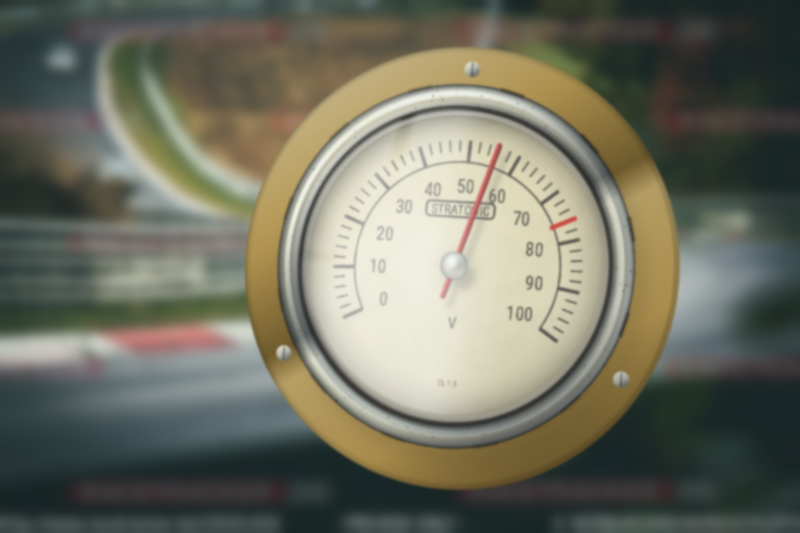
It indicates 56 V
